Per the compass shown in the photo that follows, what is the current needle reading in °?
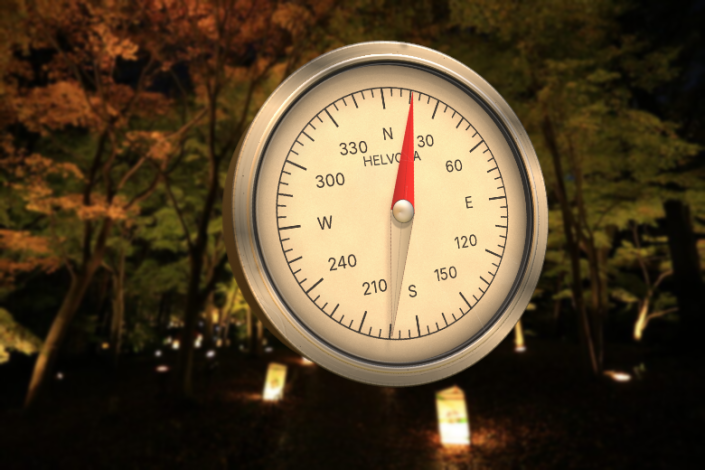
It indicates 15 °
